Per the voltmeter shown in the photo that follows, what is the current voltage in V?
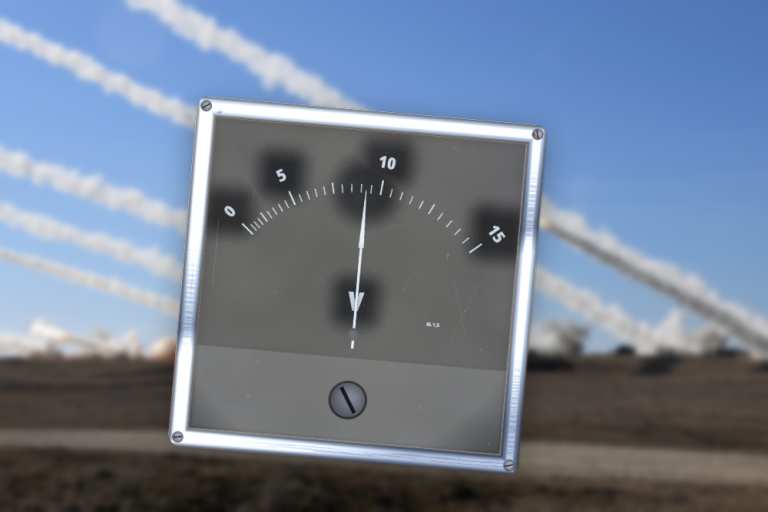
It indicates 9.25 V
